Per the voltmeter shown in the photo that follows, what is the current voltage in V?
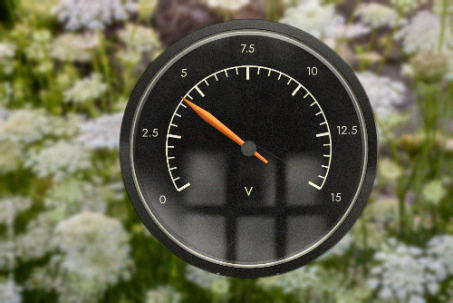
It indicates 4.25 V
